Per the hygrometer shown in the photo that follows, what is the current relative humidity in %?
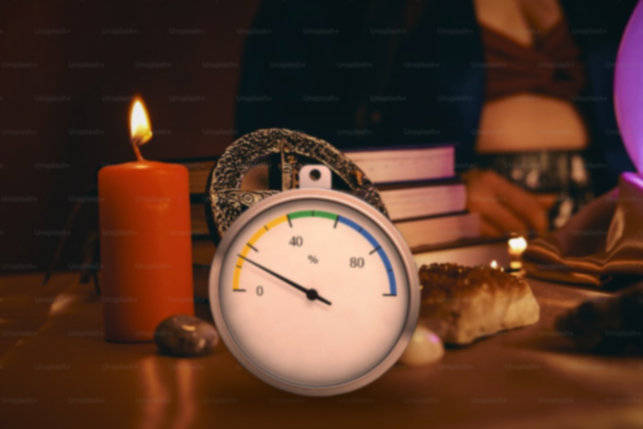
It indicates 15 %
